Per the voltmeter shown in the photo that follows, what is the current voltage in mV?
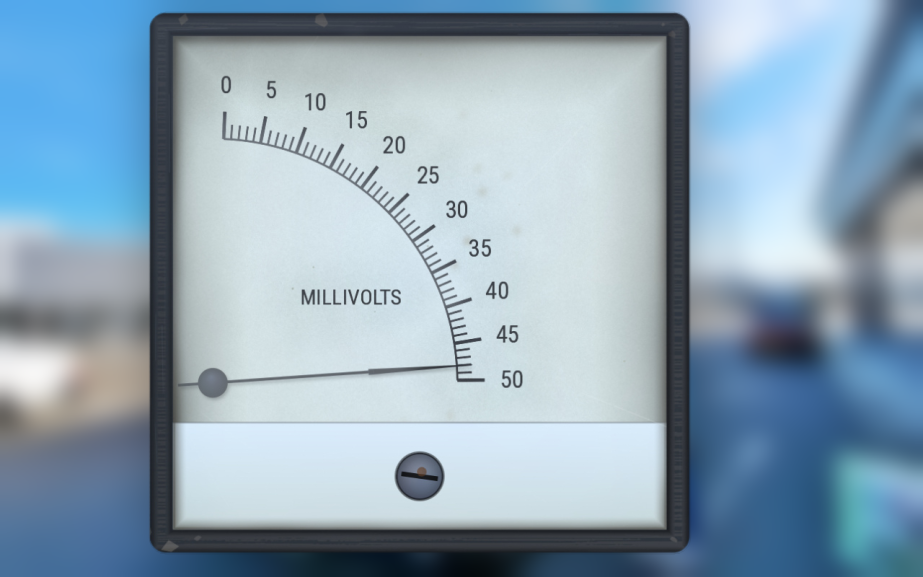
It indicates 48 mV
